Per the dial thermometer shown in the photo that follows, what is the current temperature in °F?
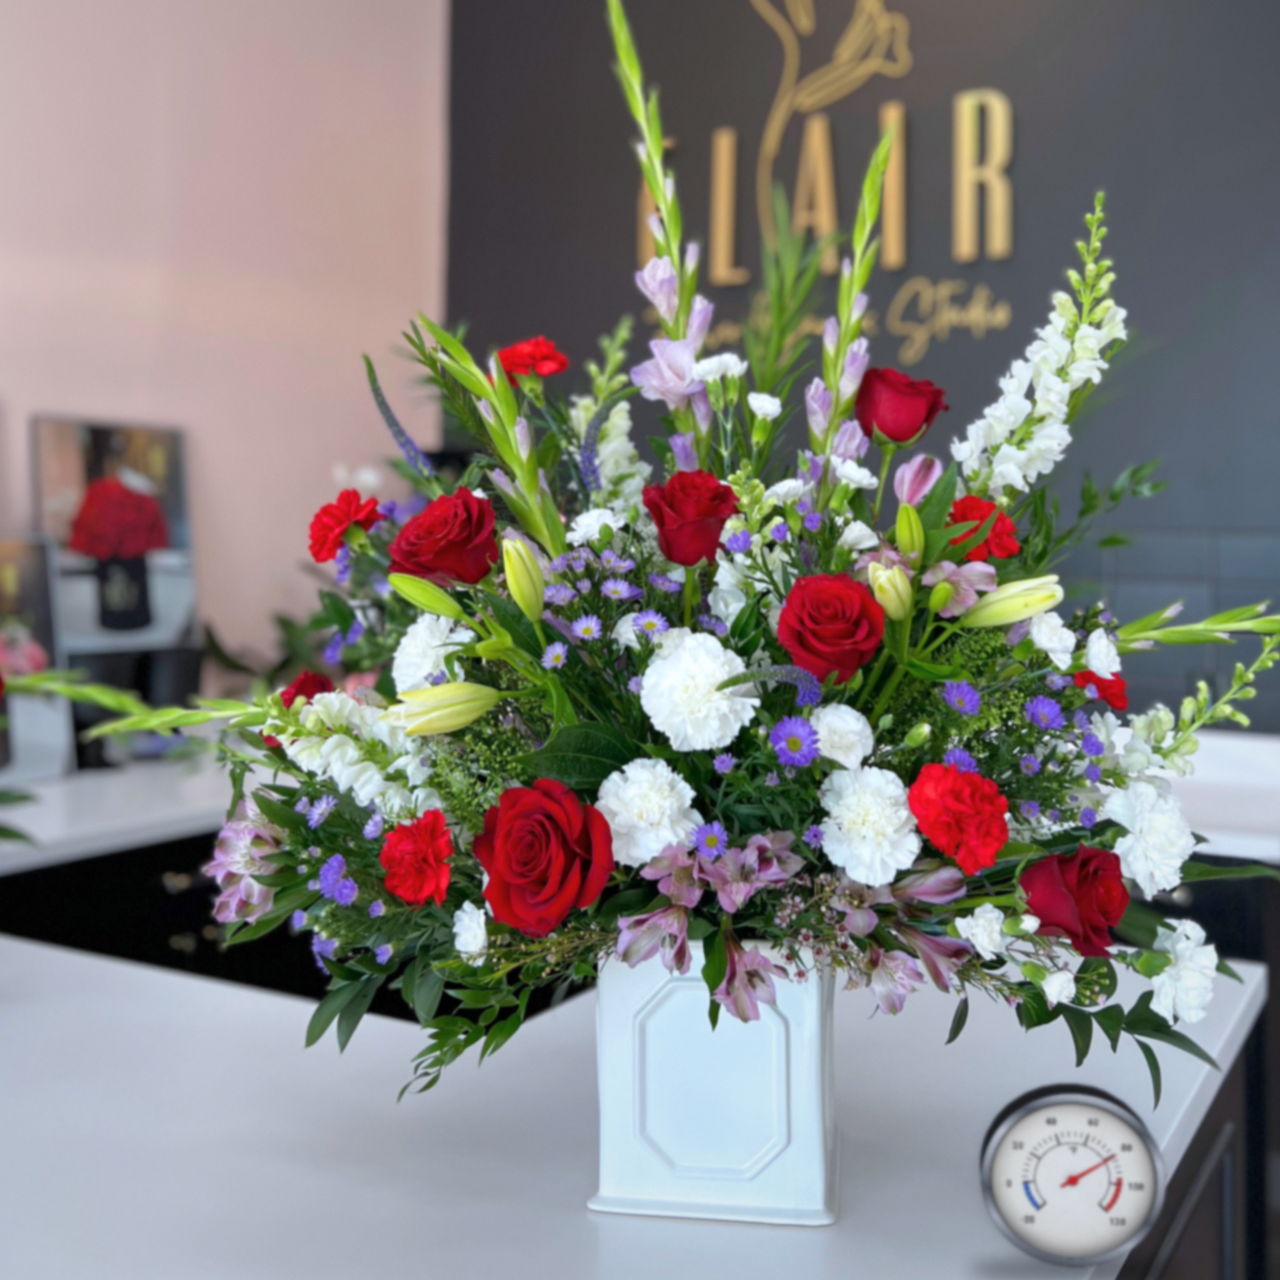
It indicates 80 °F
